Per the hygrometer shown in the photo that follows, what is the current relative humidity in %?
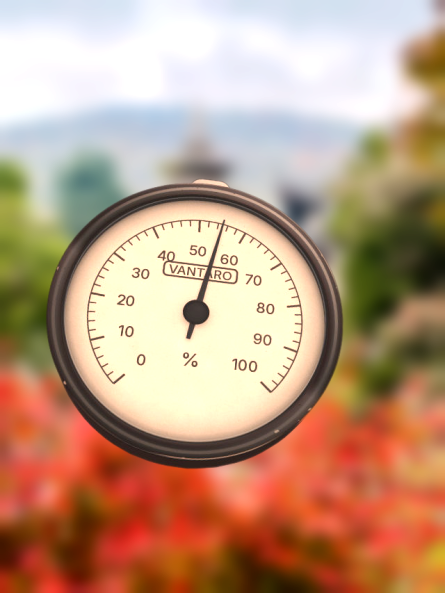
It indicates 55 %
